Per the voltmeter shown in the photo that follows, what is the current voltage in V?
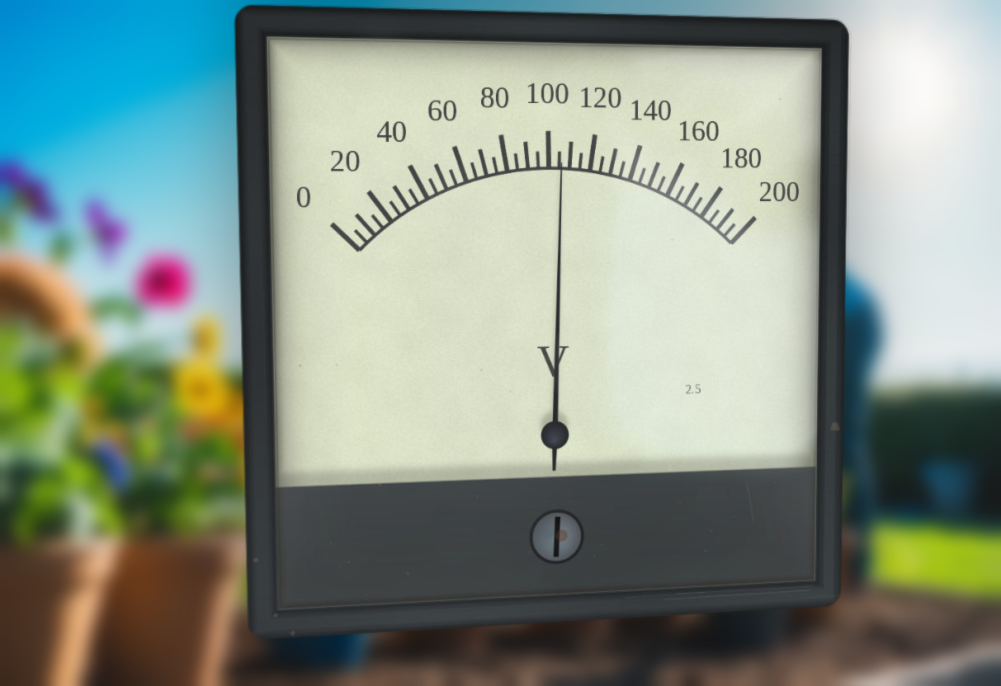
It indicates 105 V
